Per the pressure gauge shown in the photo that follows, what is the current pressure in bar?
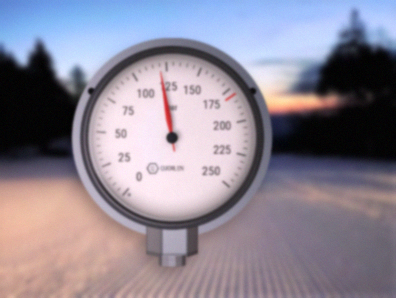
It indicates 120 bar
